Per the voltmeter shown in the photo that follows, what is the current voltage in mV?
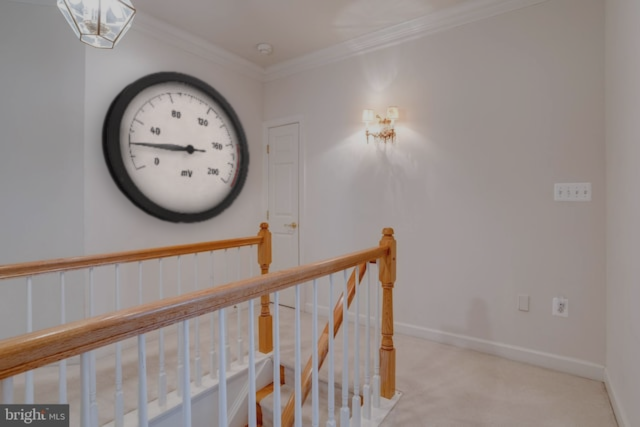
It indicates 20 mV
